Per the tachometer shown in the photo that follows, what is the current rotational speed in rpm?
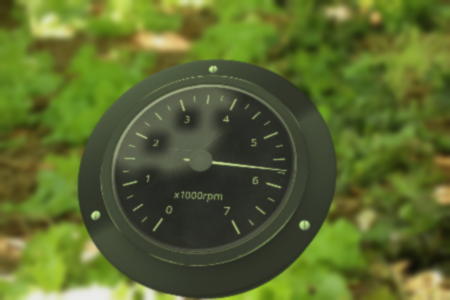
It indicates 5750 rpm
